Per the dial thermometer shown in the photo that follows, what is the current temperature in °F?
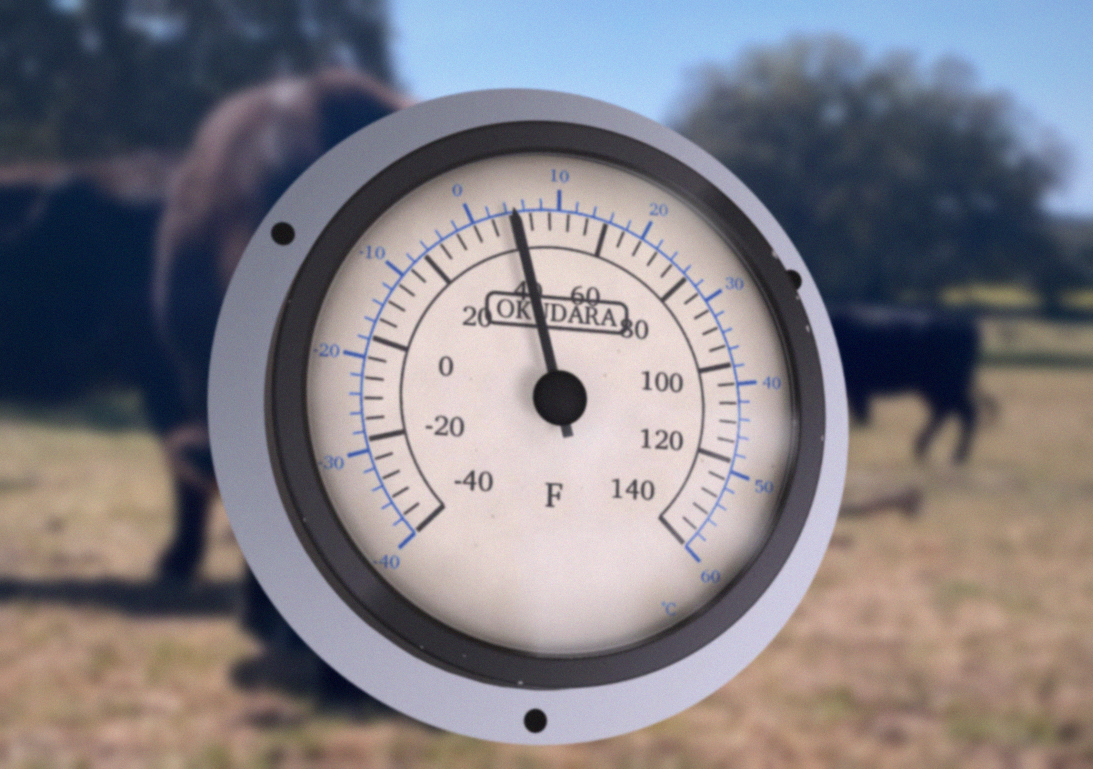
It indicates 40 °F
